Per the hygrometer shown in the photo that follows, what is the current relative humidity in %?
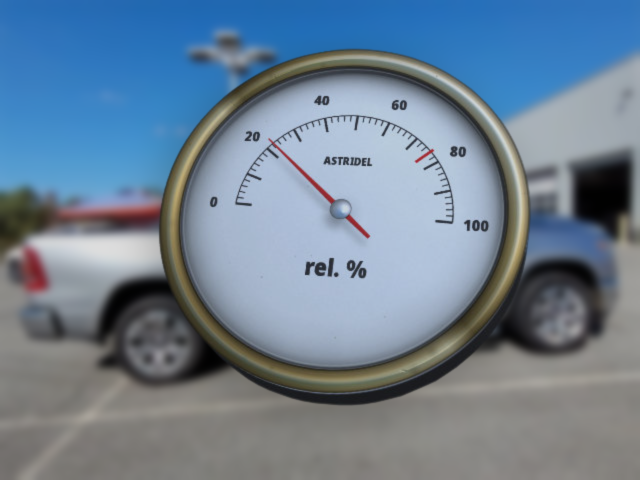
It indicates 22 %
